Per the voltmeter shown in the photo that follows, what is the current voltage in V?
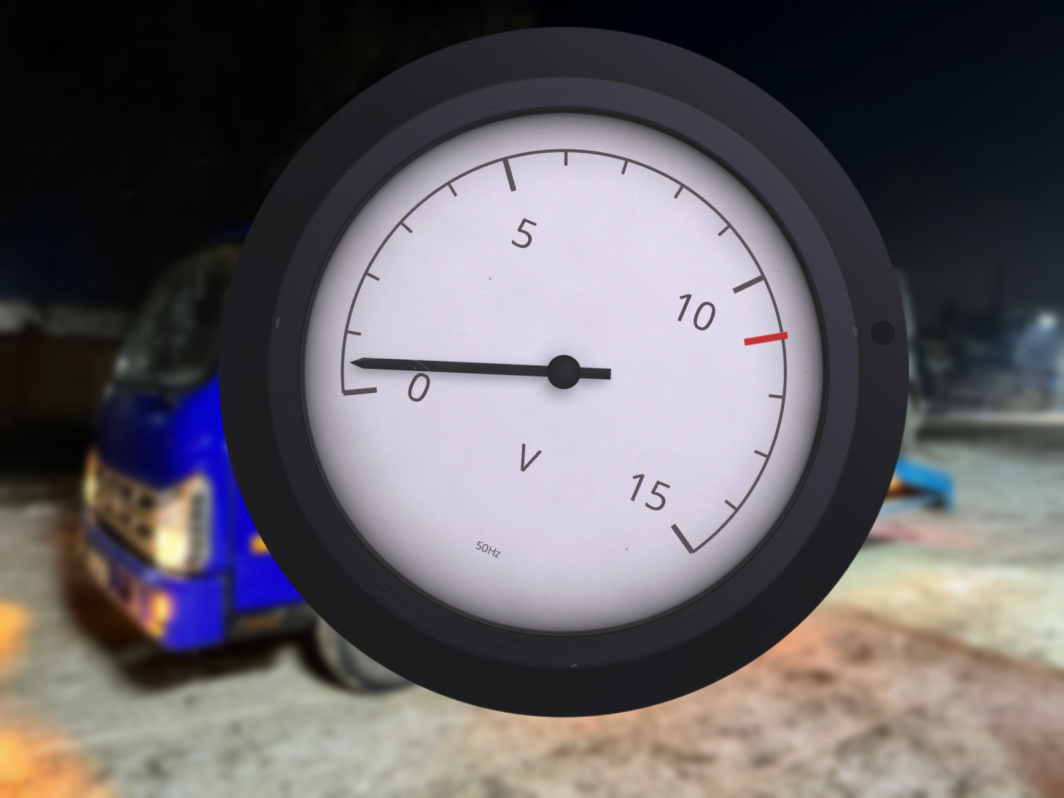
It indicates 0.5 V
